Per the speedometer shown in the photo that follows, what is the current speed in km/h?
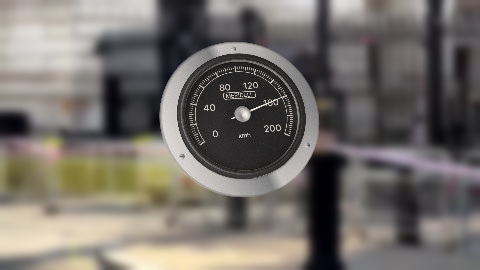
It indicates 160 km/h
